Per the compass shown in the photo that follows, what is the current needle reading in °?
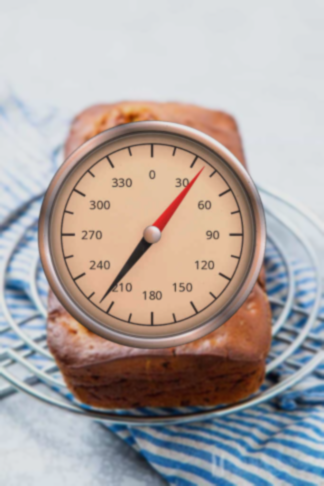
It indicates 37.5 °
